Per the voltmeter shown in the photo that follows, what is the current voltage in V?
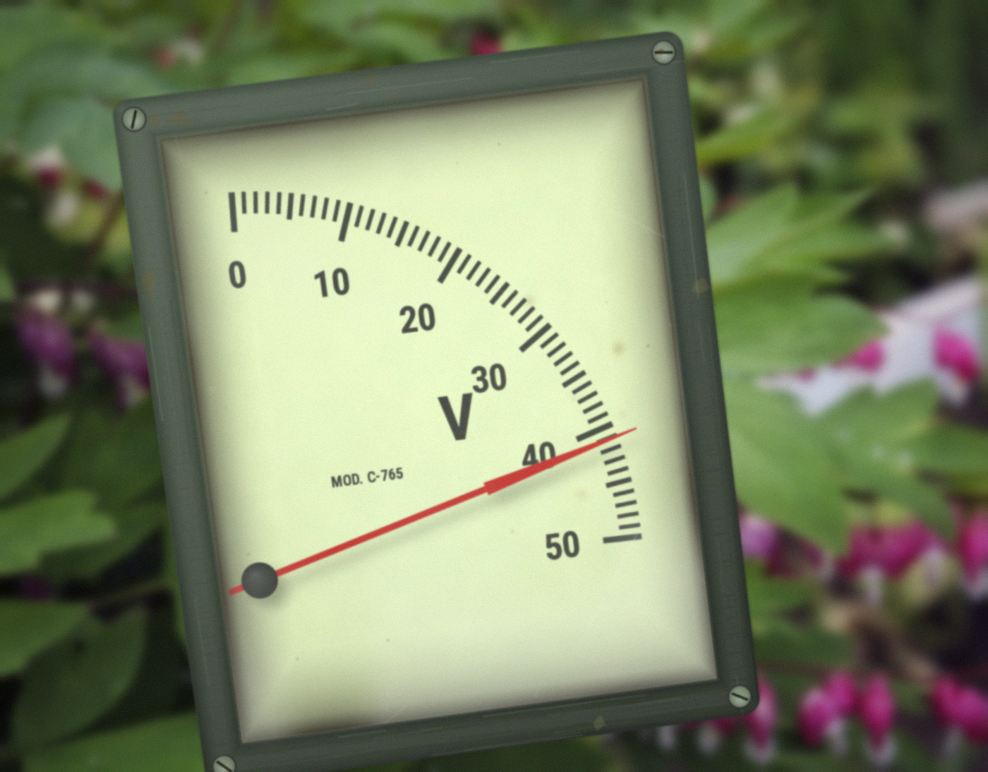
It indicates 41 V
